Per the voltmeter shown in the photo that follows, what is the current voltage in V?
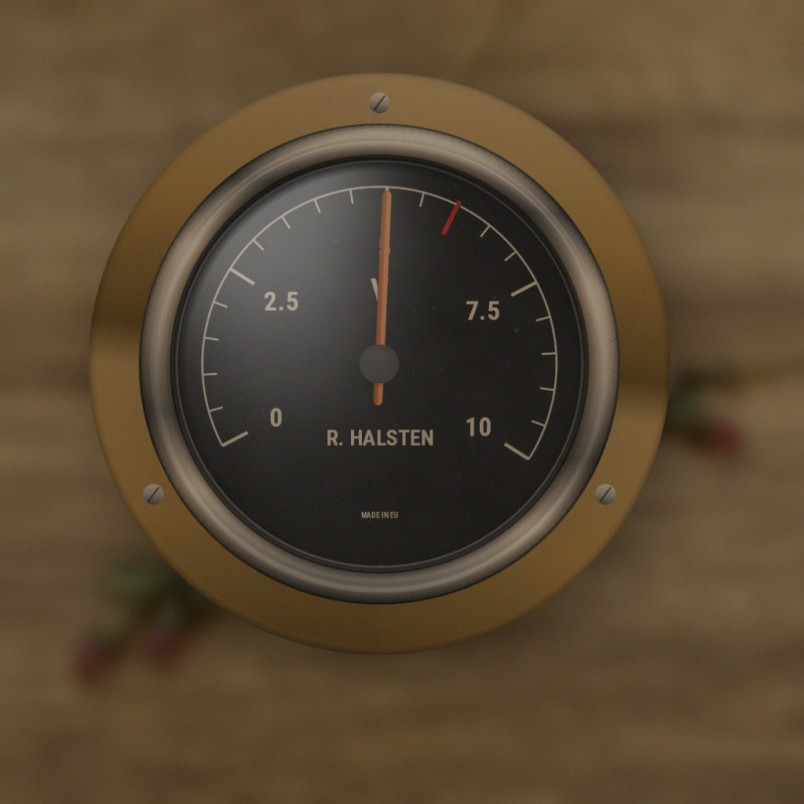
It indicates 5 V
